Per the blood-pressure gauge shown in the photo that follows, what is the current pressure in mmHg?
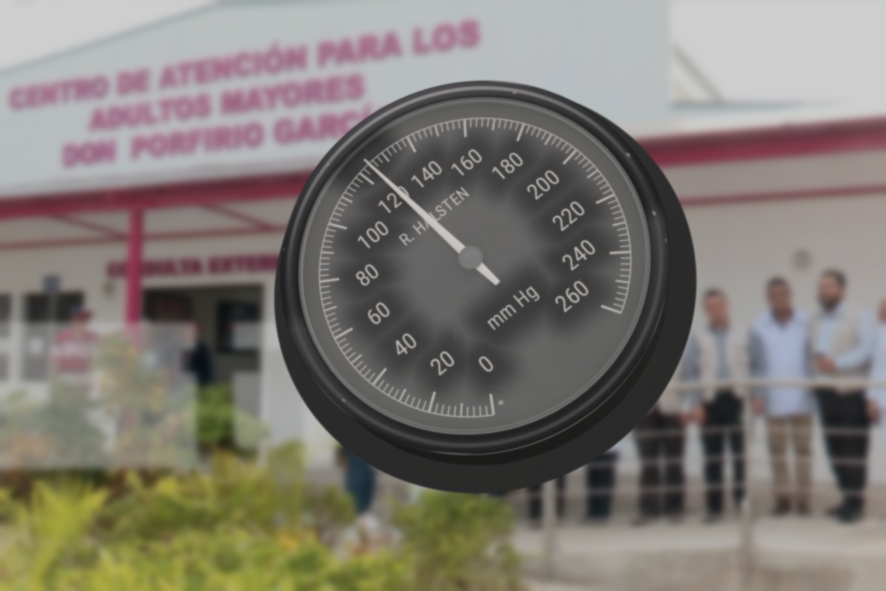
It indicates 124 mmHg
